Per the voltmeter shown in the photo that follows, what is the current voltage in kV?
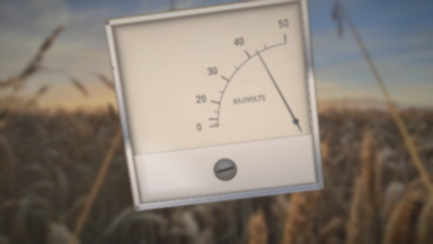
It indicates 42.5 kV
